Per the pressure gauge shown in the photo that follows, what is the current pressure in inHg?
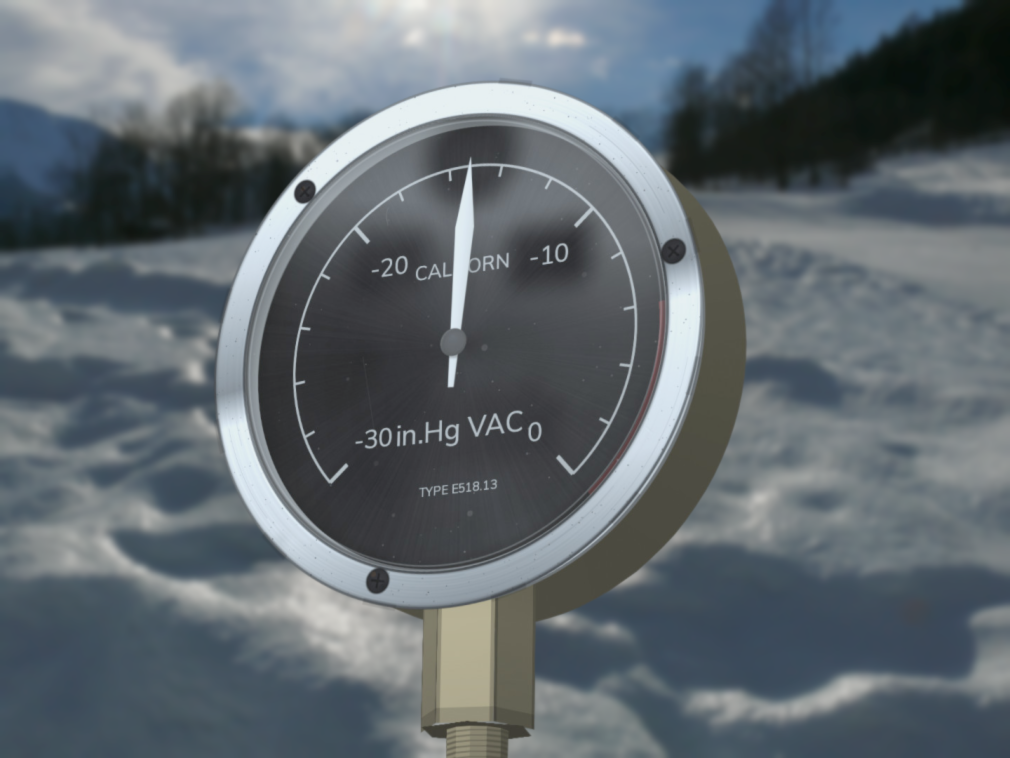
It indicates -15 inHg
